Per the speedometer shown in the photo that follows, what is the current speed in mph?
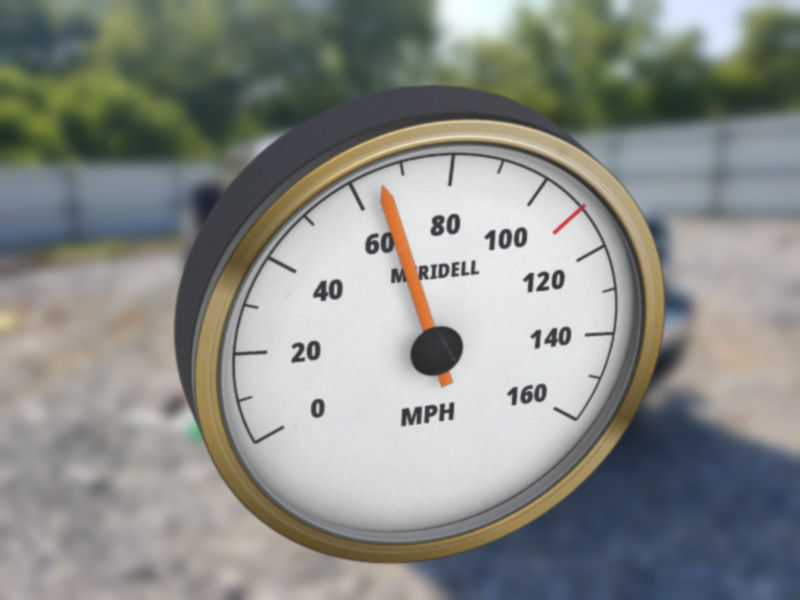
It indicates 65 mph
